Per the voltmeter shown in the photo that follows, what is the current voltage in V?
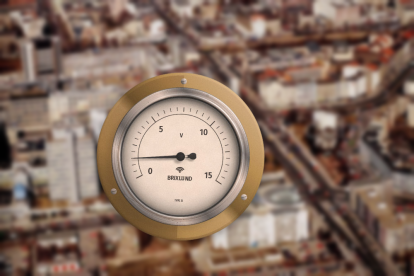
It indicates 1.5 V
